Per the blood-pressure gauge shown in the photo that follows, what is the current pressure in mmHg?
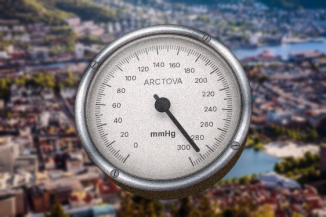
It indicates 290 mmHg
